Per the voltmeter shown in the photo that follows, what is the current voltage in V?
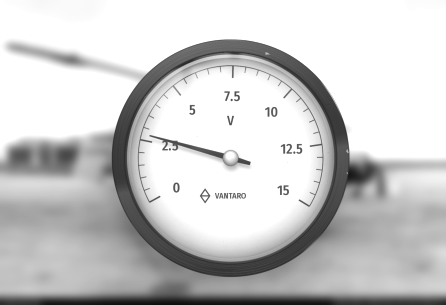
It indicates 2.75 V
